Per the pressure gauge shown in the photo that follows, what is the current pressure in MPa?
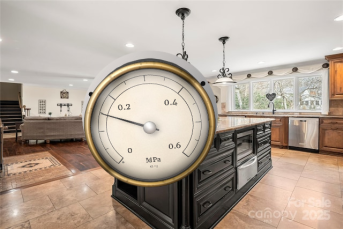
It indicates 0.15 MPa
